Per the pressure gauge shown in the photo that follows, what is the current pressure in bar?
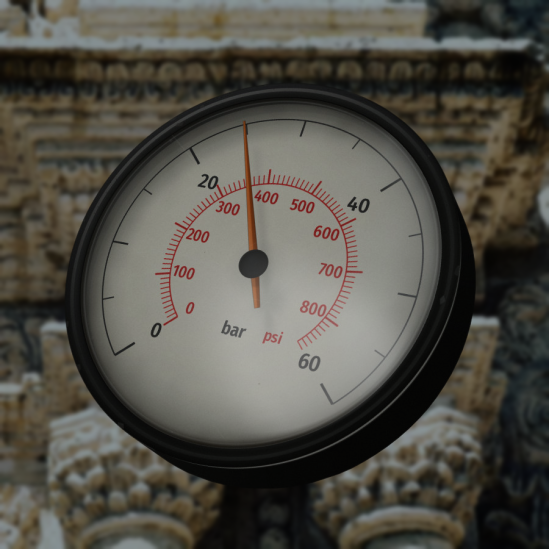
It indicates 25 bar
